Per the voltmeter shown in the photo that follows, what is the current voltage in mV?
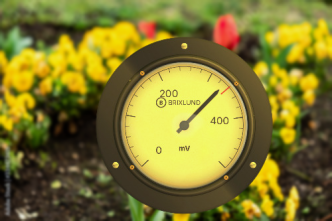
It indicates 330 mV
